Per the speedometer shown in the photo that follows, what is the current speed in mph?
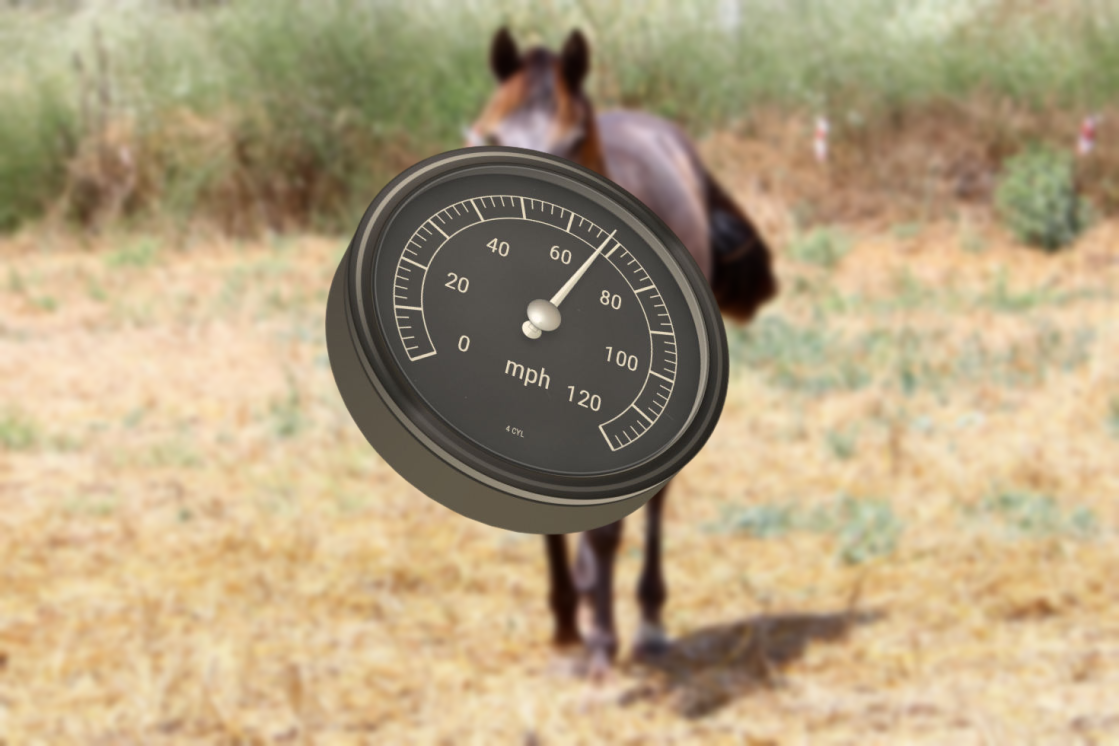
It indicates 68 mph
